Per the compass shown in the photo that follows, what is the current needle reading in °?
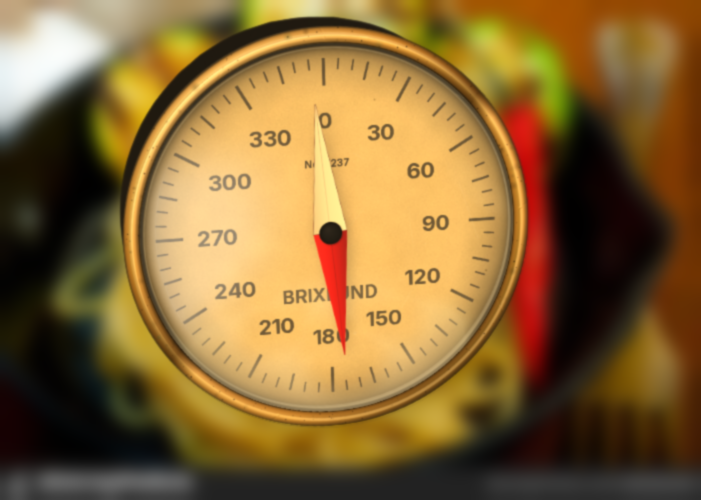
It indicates 175 °
